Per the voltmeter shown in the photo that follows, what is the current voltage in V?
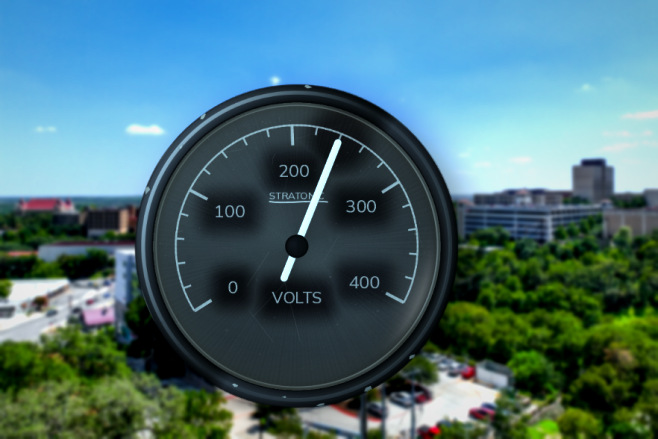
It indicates 240 V
